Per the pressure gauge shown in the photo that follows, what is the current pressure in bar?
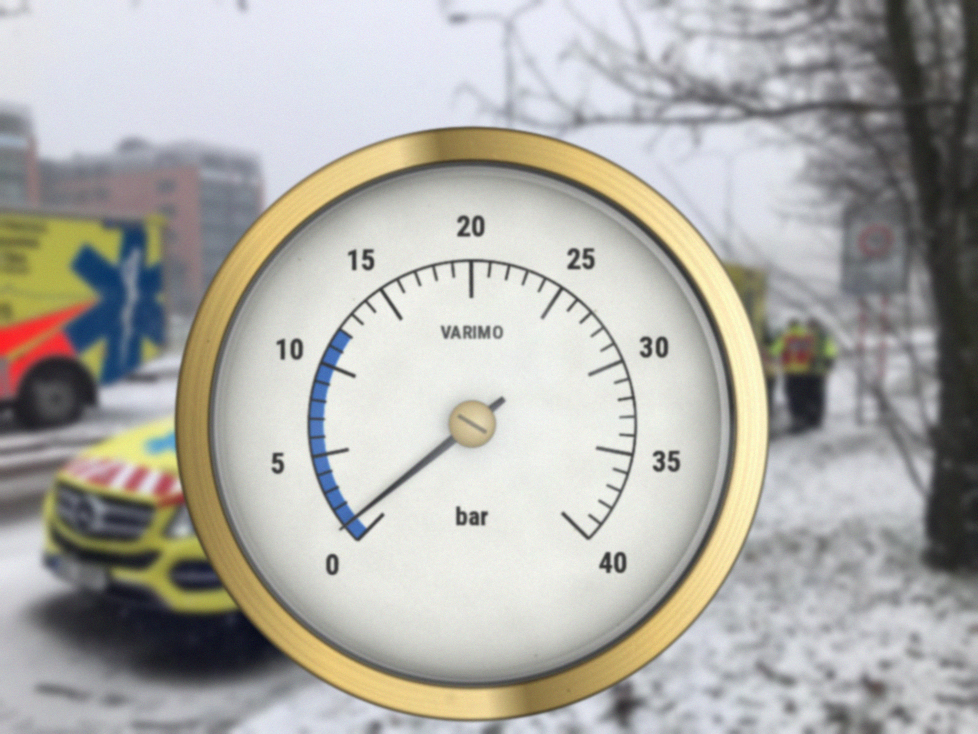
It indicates 1 bar
